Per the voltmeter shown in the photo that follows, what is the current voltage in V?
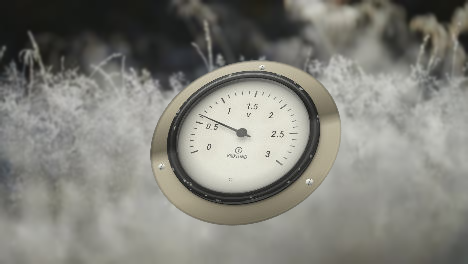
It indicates 0.6 V
